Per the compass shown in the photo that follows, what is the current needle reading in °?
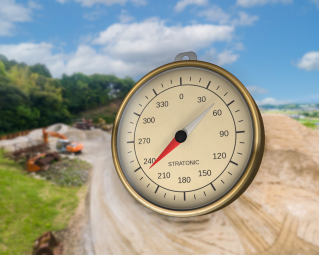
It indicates 230 °
